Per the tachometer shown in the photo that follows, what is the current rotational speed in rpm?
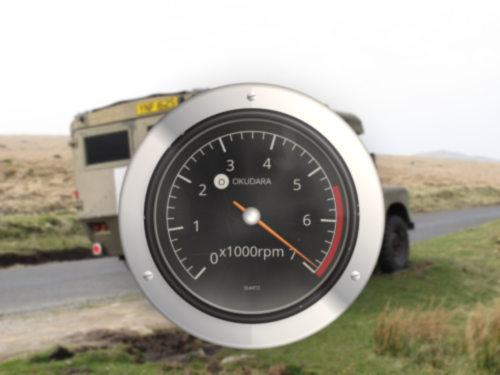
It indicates 6900 rpm
